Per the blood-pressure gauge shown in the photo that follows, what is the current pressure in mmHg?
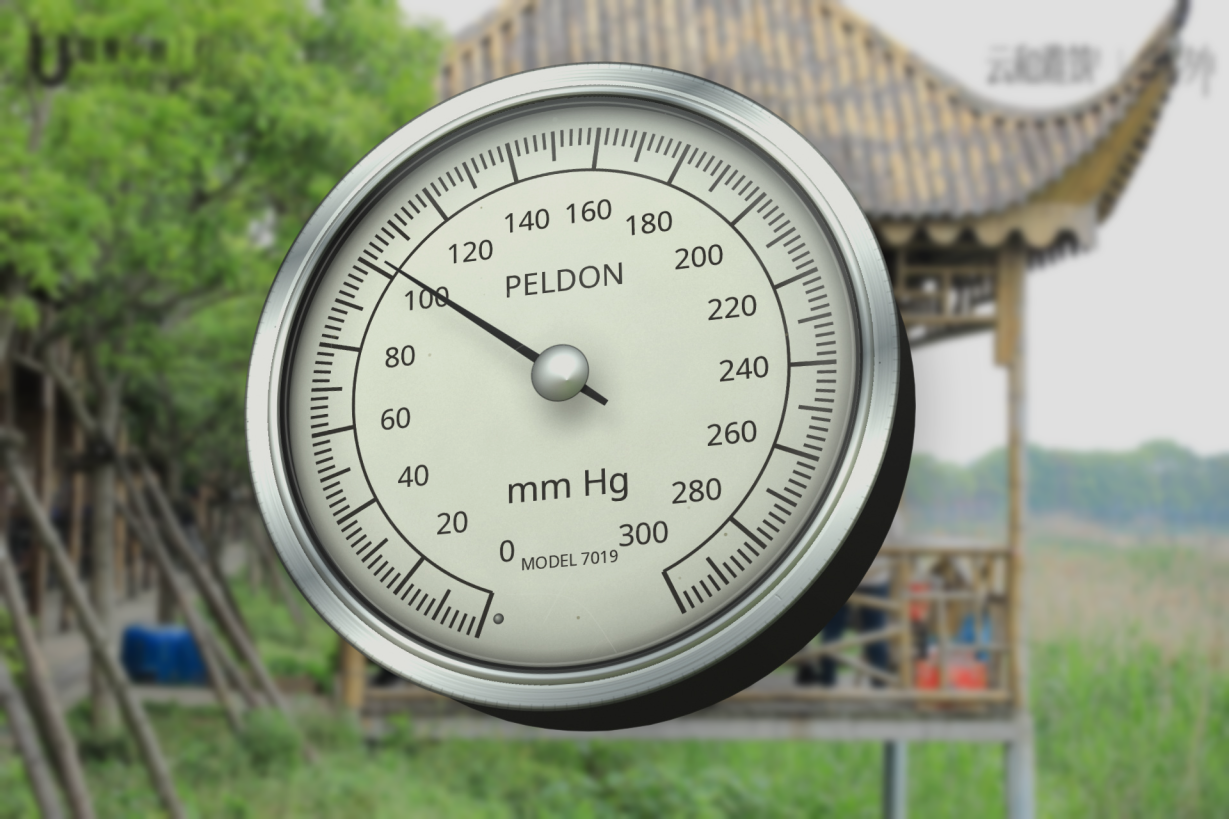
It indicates 102 mmHg
